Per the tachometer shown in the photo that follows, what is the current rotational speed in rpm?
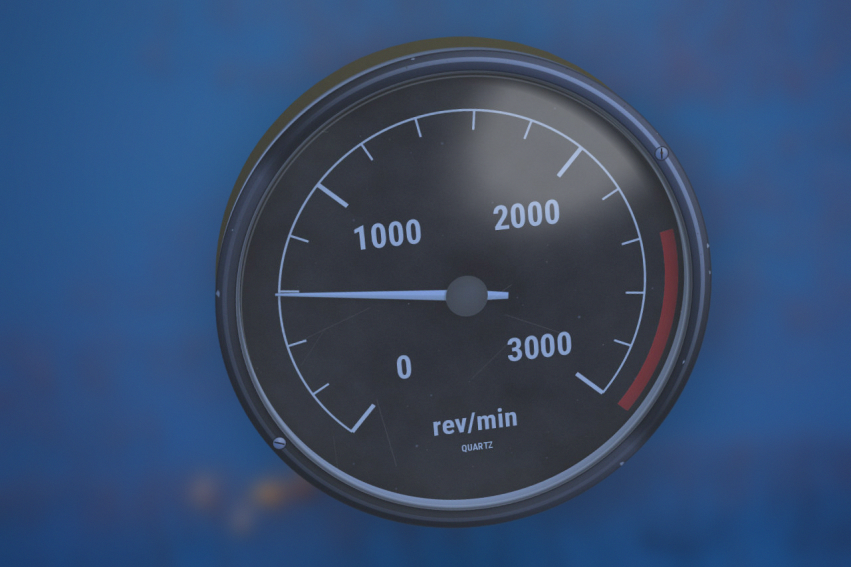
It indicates 600 rpm
